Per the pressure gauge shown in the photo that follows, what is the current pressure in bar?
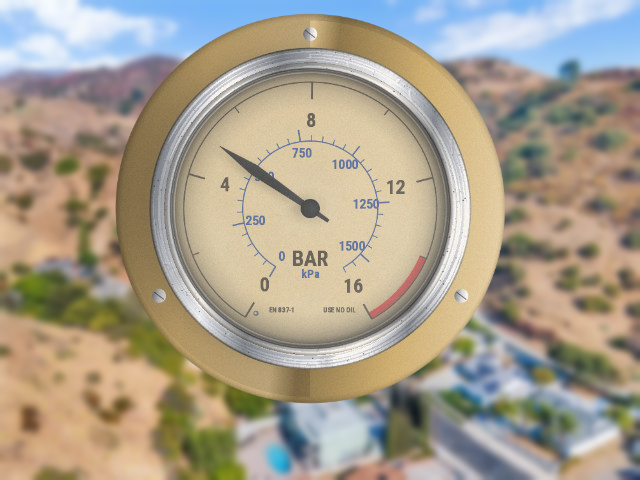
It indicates 5 bar
